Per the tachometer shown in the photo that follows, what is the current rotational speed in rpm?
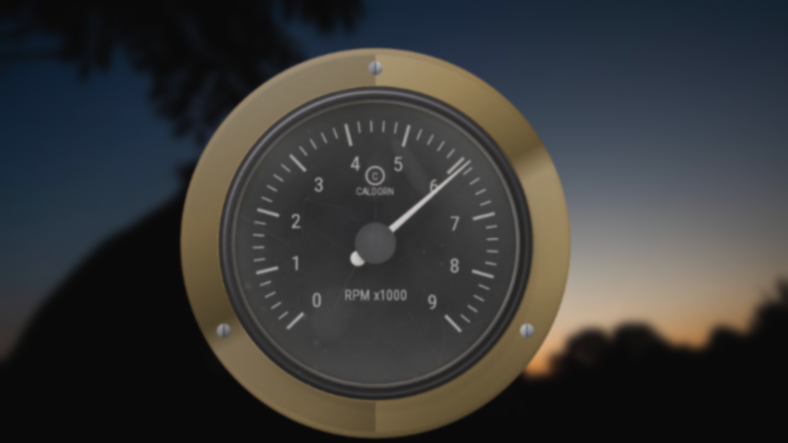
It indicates 6100 rpm
